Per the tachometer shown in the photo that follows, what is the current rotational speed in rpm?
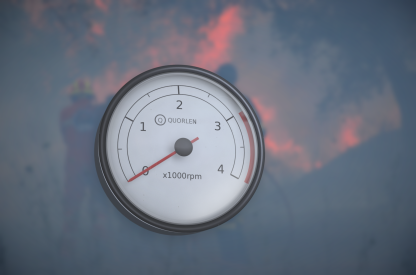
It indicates 0 rpm
